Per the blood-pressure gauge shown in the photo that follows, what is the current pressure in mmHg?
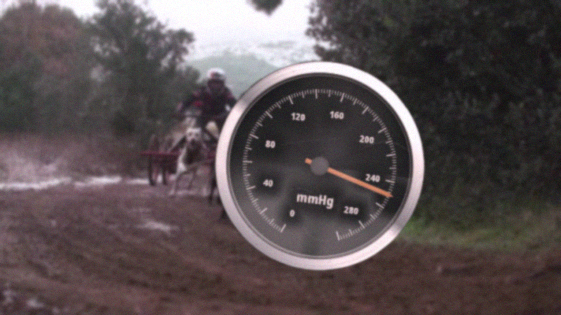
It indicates 250 mmHg
